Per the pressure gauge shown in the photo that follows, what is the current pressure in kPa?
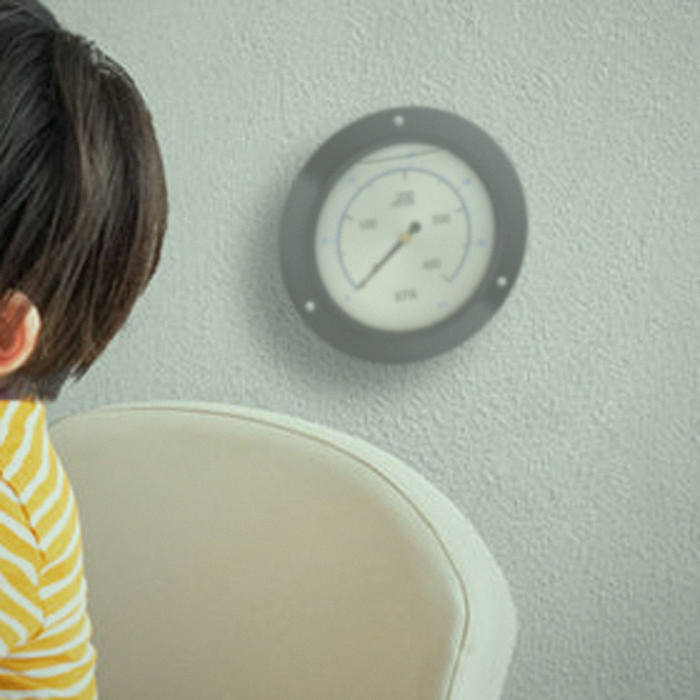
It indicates 0 kPa
